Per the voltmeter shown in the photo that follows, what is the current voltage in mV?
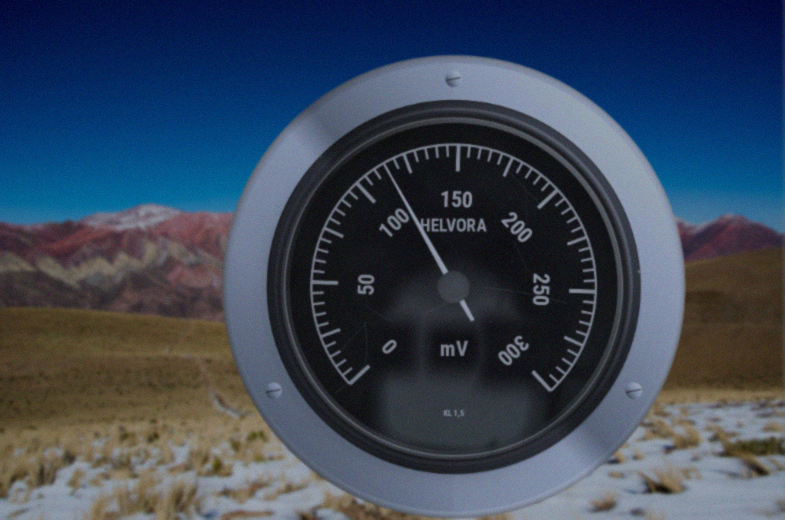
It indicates 115 mV
